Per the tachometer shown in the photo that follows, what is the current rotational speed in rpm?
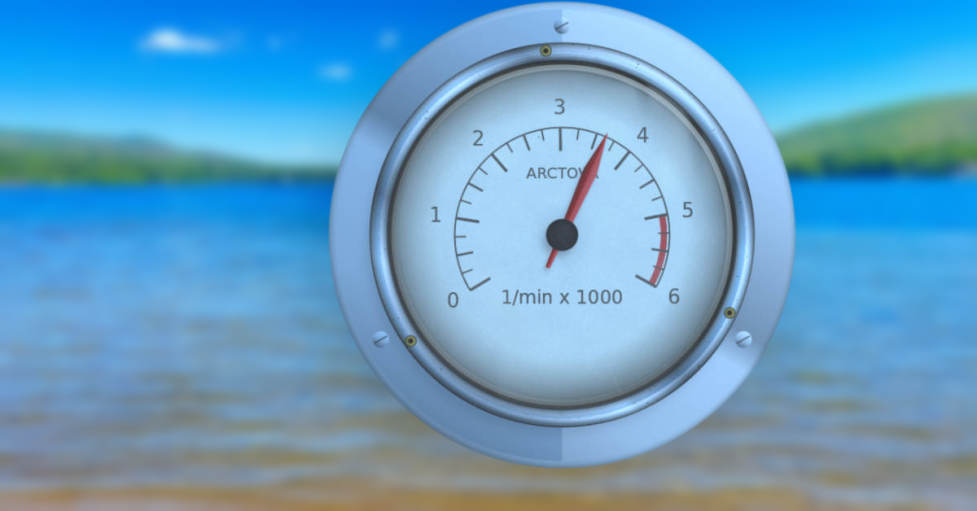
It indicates 3625 rpm
